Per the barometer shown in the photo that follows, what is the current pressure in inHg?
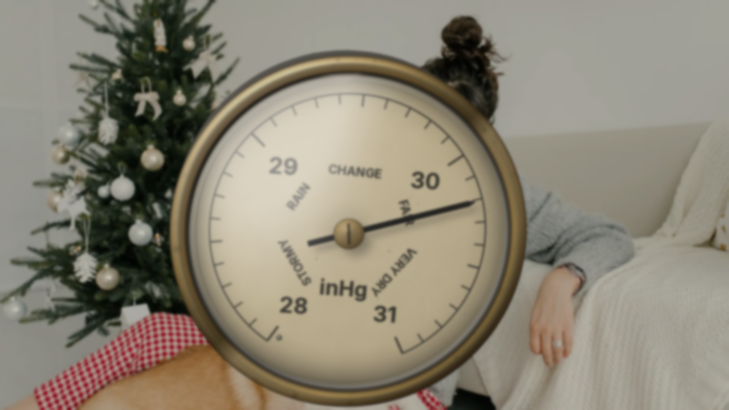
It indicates 30.2 inHg
